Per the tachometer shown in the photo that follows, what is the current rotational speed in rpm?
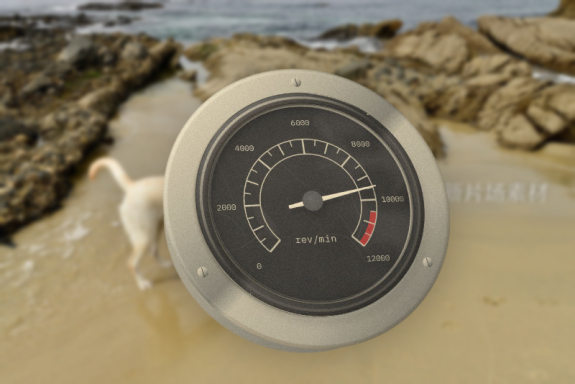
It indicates 9500 rpm
